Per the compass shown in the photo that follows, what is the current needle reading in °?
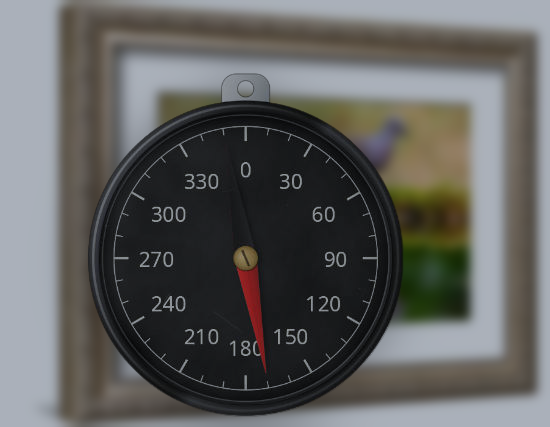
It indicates 170 °
